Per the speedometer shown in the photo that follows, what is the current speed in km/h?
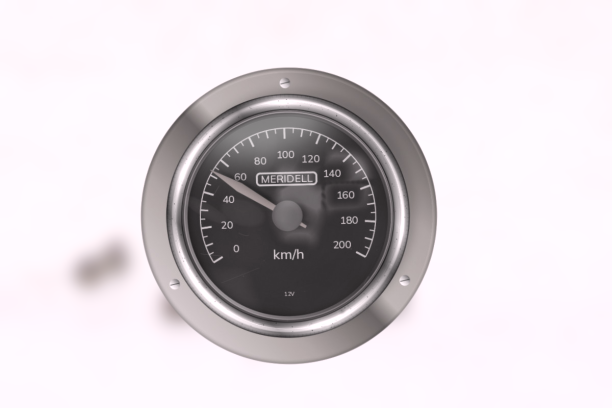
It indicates 52.5 km/h
